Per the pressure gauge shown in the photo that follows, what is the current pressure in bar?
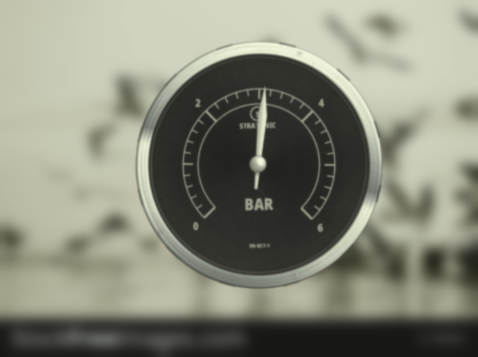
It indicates 3.1 bar
